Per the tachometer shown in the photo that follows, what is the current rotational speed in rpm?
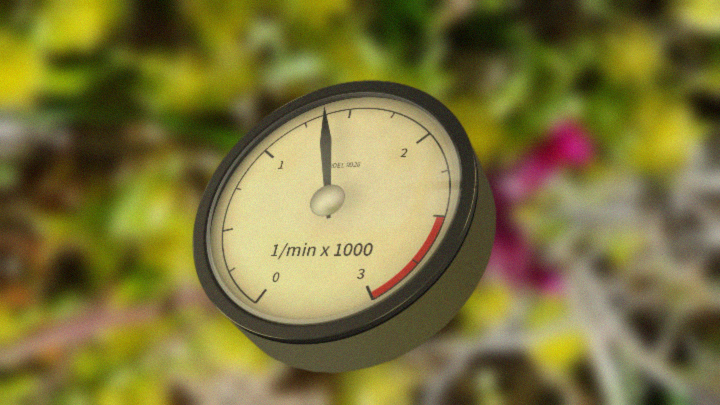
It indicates 1375 rpm
